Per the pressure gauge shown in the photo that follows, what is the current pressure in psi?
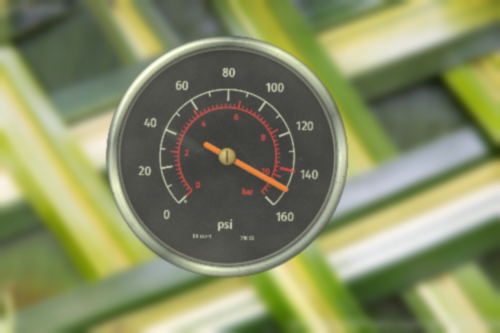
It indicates 150 psi
